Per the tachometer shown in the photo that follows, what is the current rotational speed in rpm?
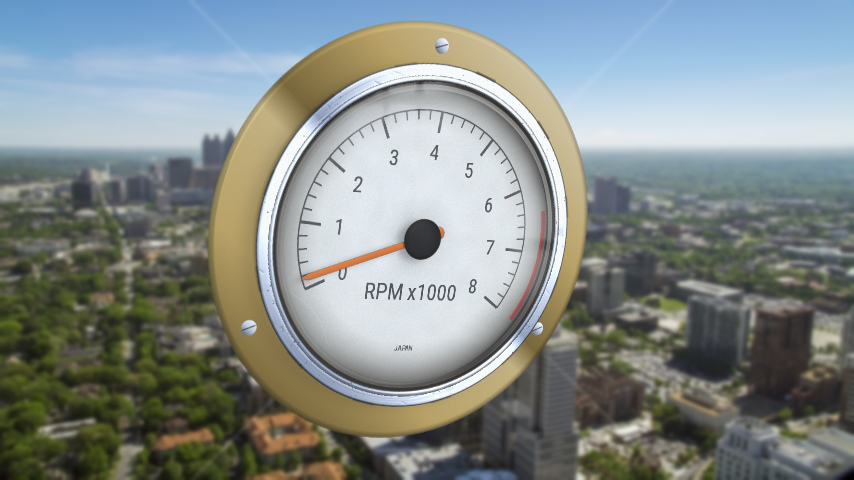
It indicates 200 rpm
